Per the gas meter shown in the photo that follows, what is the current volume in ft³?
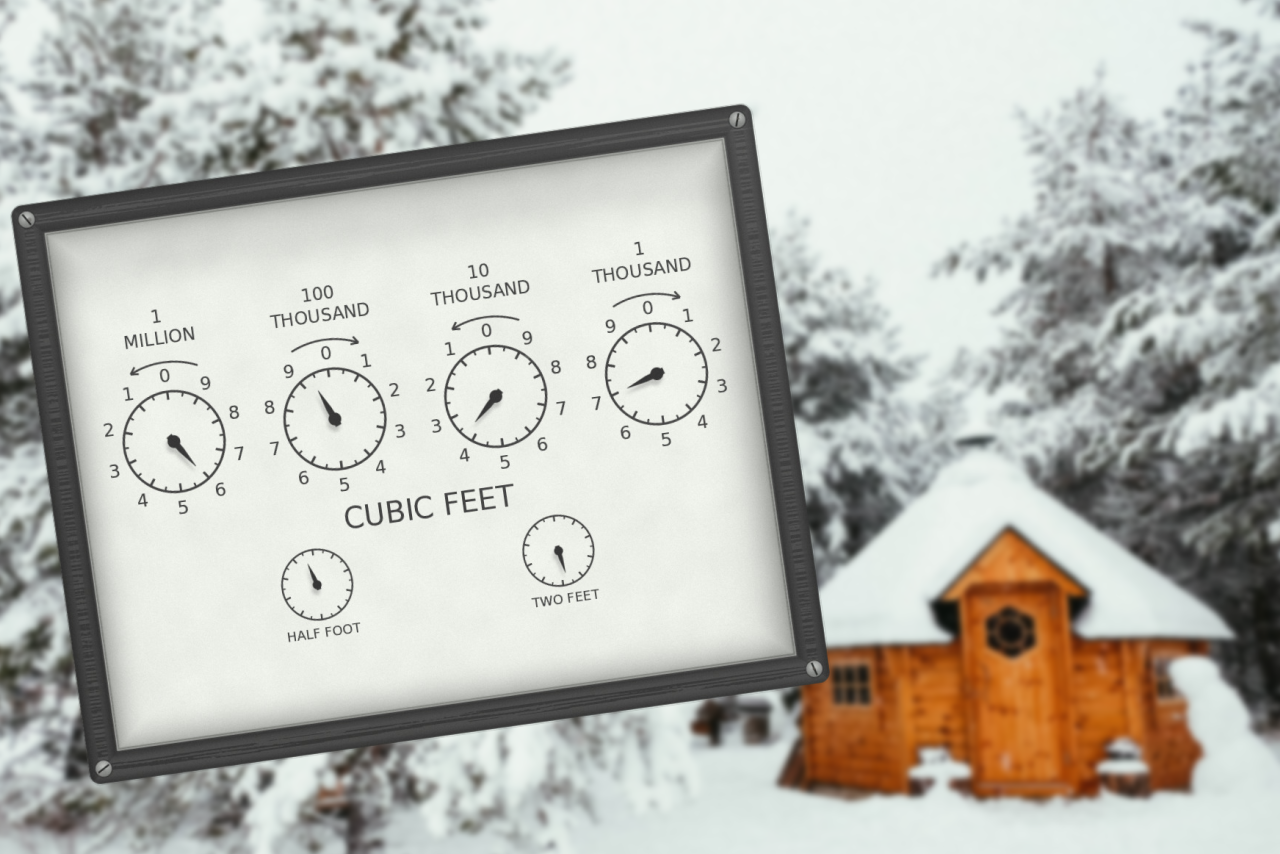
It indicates 593700 ft³
